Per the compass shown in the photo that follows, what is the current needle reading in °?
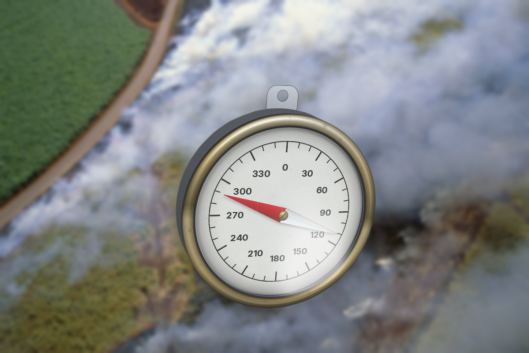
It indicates 290 °
